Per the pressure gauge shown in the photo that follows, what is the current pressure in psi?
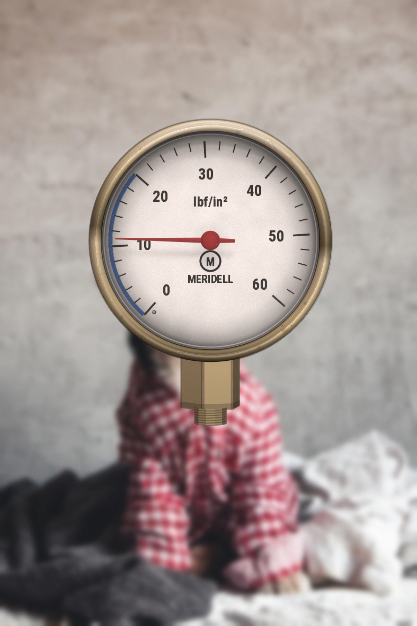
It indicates 11 psi
